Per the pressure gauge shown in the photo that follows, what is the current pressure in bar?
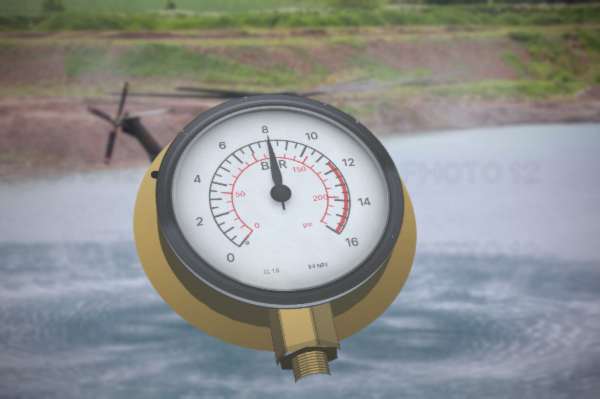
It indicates 8 bar
